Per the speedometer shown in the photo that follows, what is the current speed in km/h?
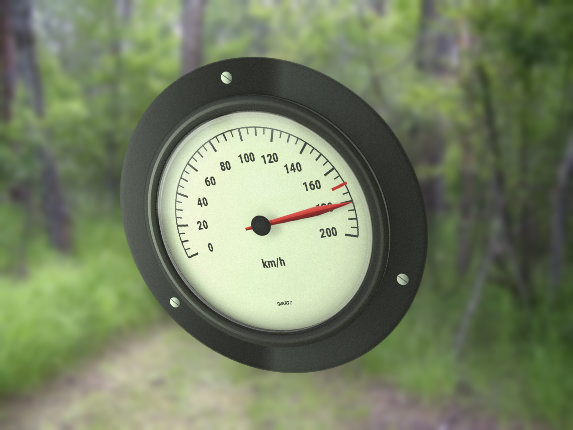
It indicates 180 km/h
